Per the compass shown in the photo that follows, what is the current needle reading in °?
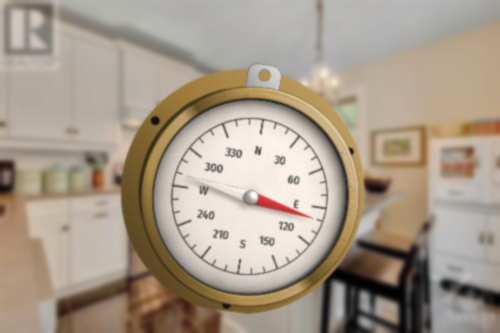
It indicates 100 °
